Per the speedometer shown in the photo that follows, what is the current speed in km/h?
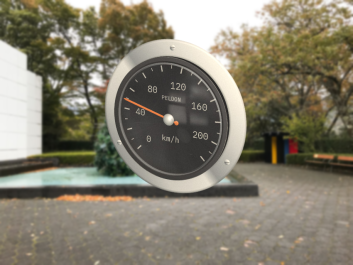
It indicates 50 km/h
